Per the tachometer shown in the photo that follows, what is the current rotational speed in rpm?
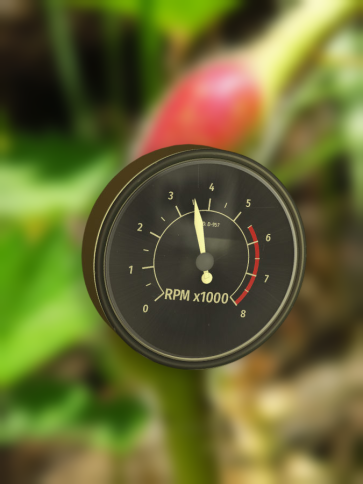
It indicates 3500 rpm
